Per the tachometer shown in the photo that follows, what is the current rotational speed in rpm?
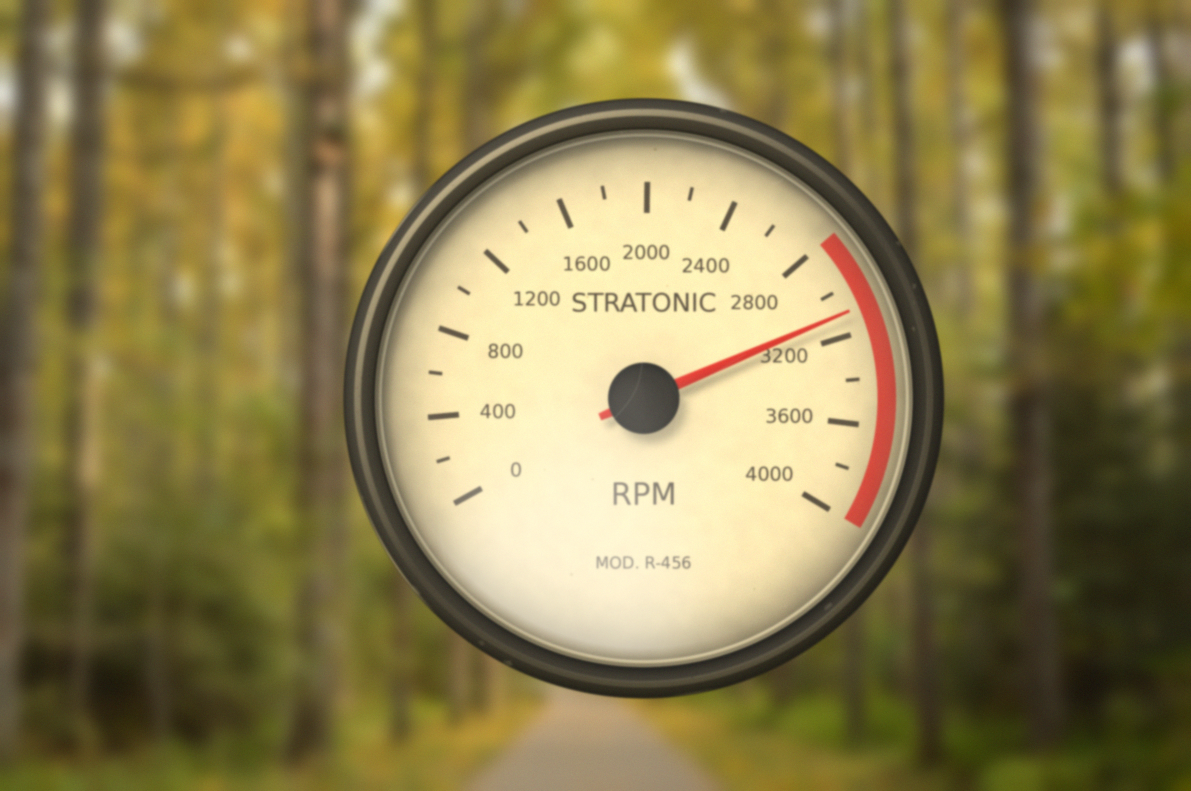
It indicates 3100 rpm
